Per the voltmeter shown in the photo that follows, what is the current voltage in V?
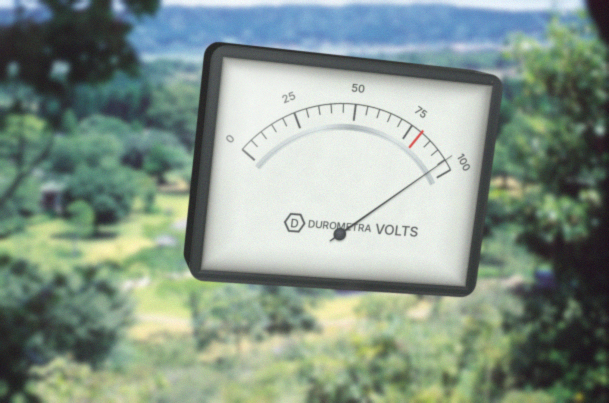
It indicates 95 V
